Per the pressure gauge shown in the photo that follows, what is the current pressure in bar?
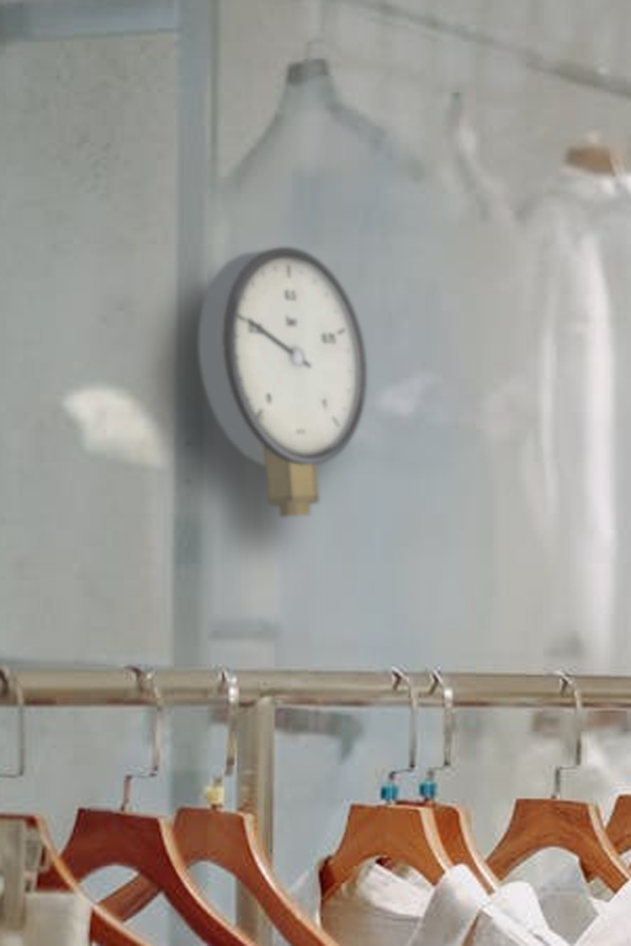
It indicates 0.25 bar
